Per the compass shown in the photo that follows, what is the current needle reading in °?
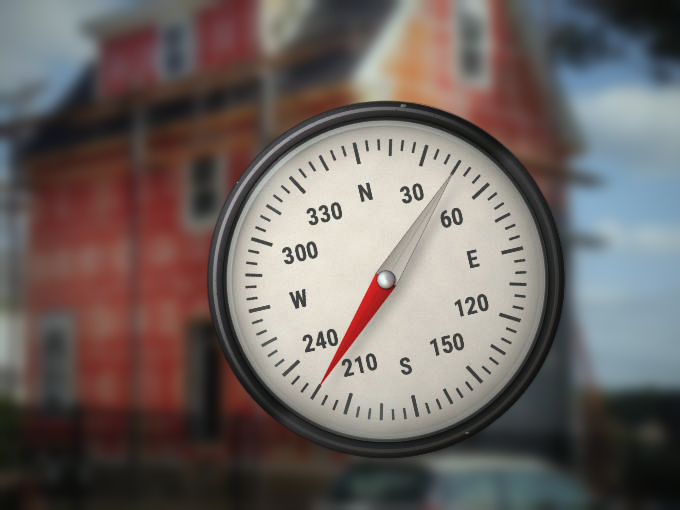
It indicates 225 °
